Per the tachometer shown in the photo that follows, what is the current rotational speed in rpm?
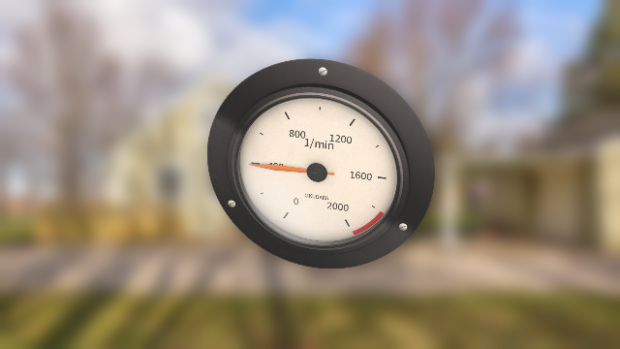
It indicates 400 rpm
